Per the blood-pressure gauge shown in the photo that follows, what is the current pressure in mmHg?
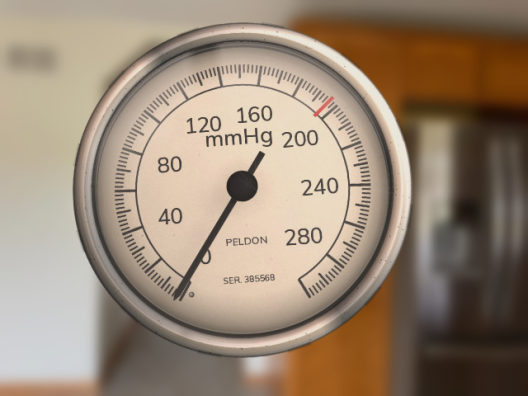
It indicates 2 mmHg
